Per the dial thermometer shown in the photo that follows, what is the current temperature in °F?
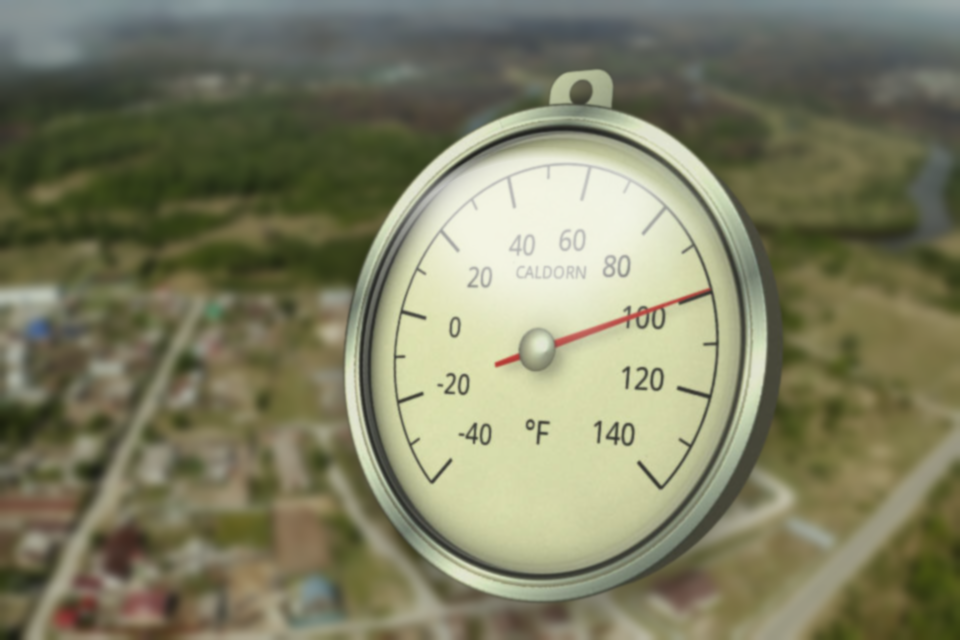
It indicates 100 °F
